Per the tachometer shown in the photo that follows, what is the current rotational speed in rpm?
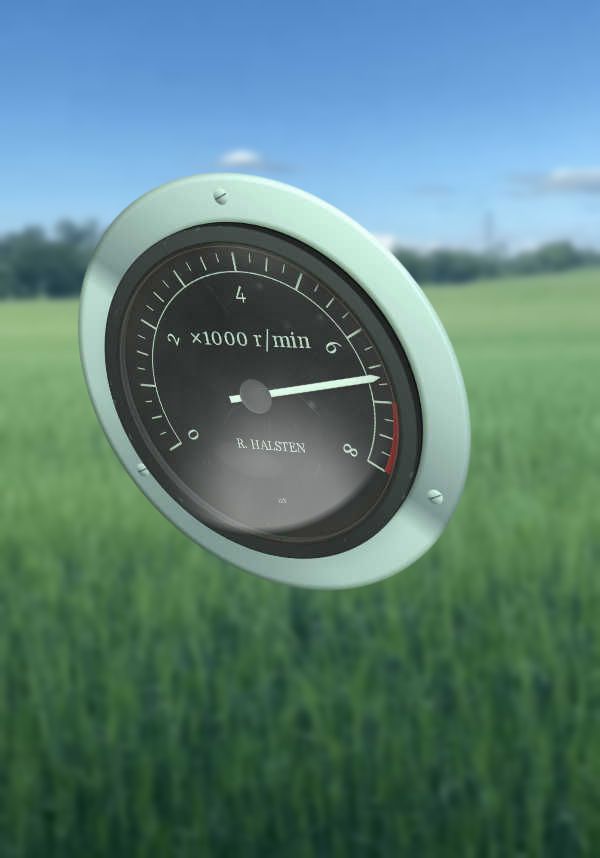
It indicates 6625 rpm
